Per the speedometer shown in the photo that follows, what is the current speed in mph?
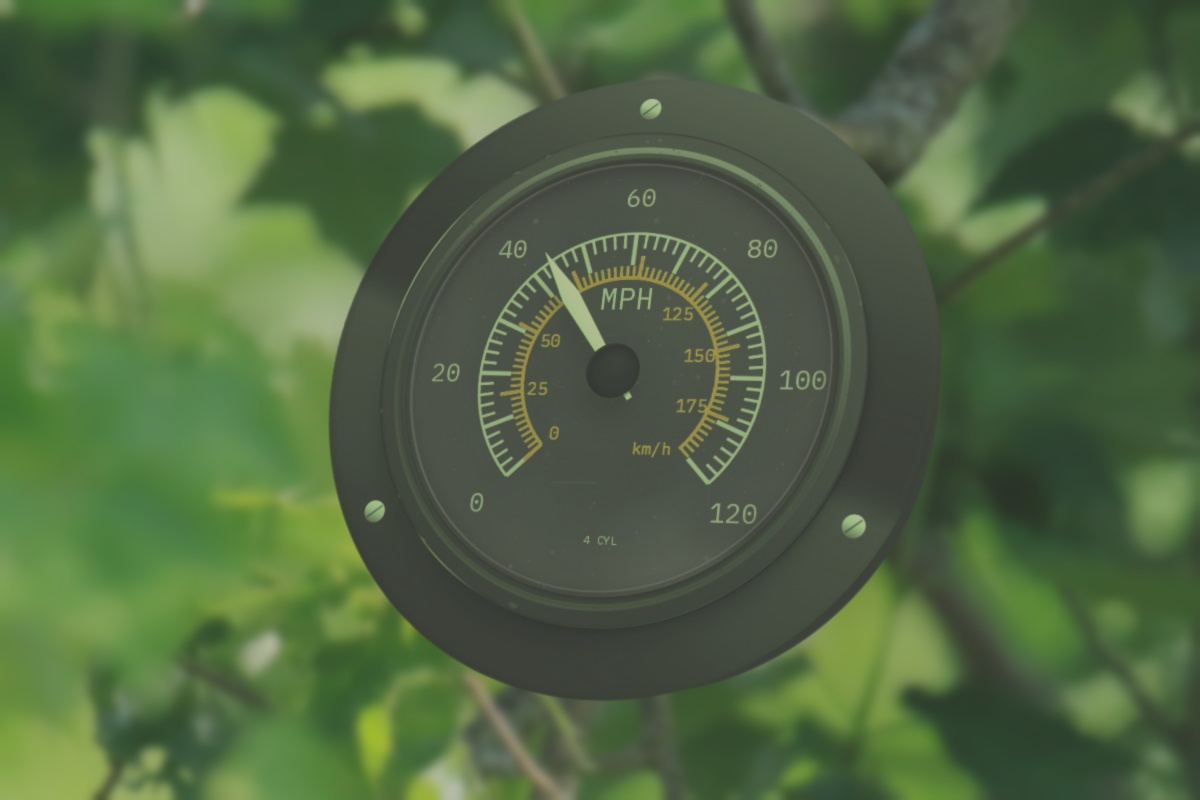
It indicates 44 mph
